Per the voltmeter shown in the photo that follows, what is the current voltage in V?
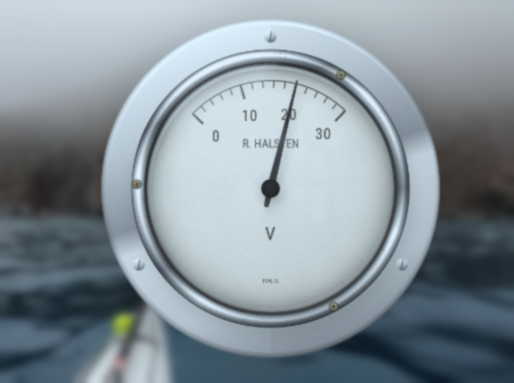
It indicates 20 V
